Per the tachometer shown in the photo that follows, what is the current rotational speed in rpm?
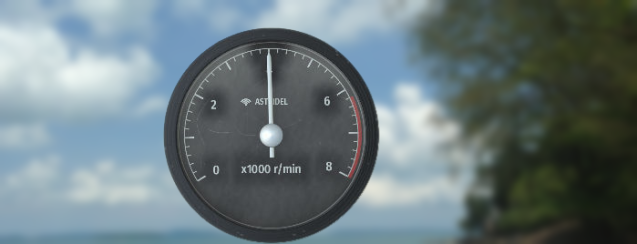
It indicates 4000 rpm
